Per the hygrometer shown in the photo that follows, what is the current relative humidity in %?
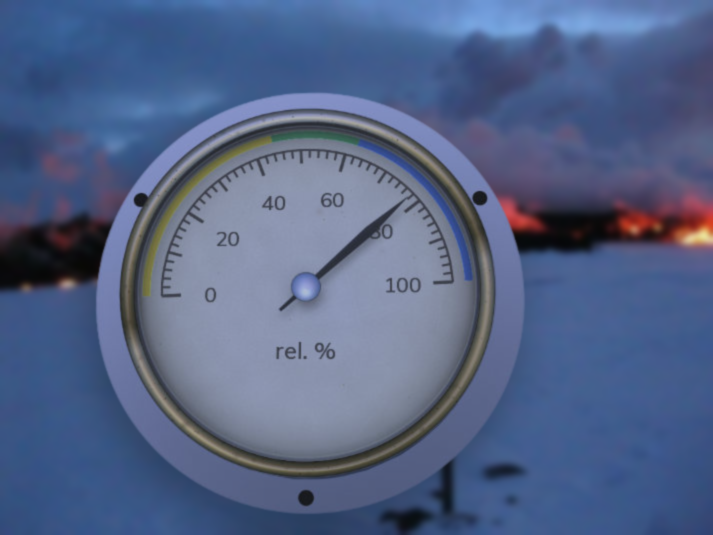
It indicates 78 %
